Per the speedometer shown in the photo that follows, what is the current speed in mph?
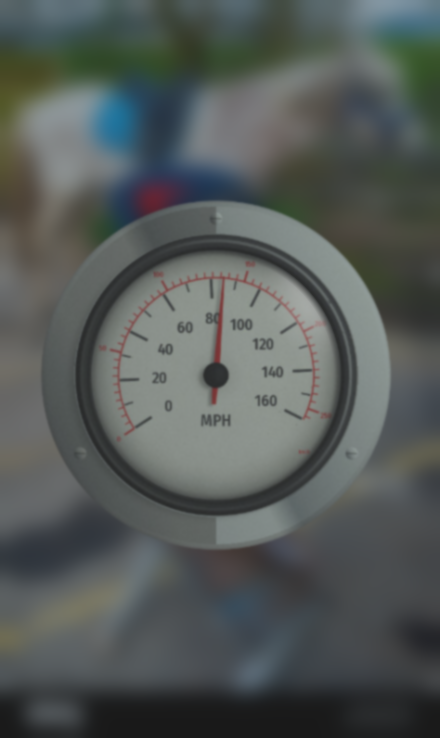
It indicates 85 mph
